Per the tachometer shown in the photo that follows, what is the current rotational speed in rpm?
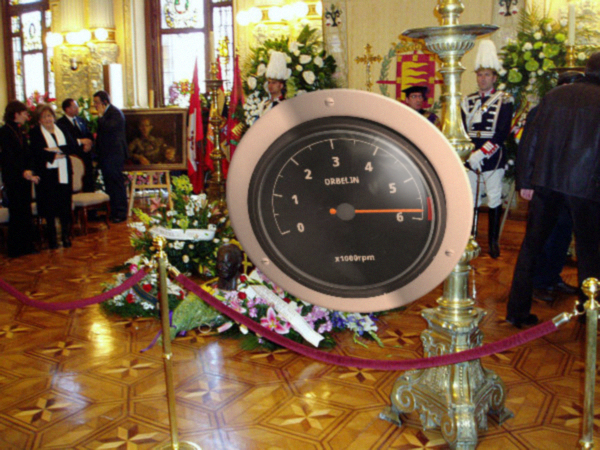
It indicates 5750 rpm
